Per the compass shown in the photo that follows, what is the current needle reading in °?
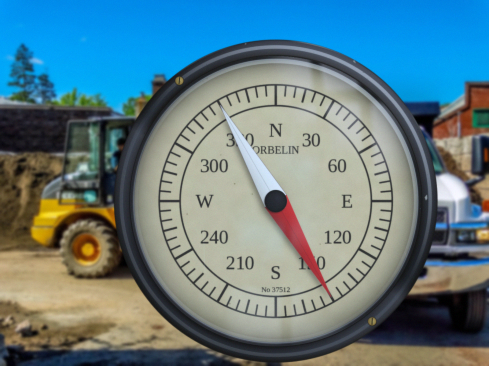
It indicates 150 °
